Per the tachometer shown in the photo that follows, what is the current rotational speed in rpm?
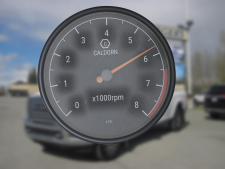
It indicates 5750 rpm
